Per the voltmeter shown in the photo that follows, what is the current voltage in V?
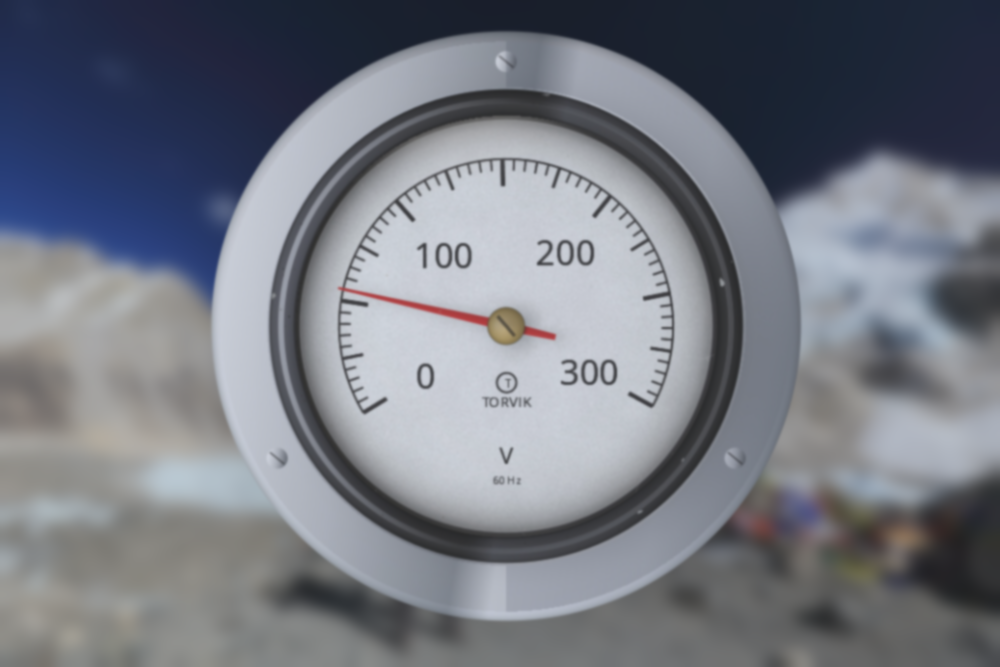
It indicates 55 V
